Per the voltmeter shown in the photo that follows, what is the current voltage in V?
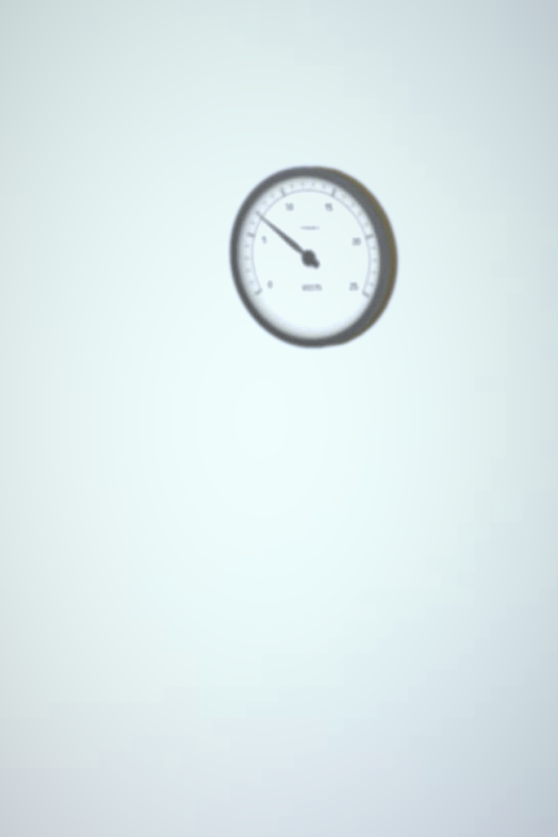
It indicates 7 V
